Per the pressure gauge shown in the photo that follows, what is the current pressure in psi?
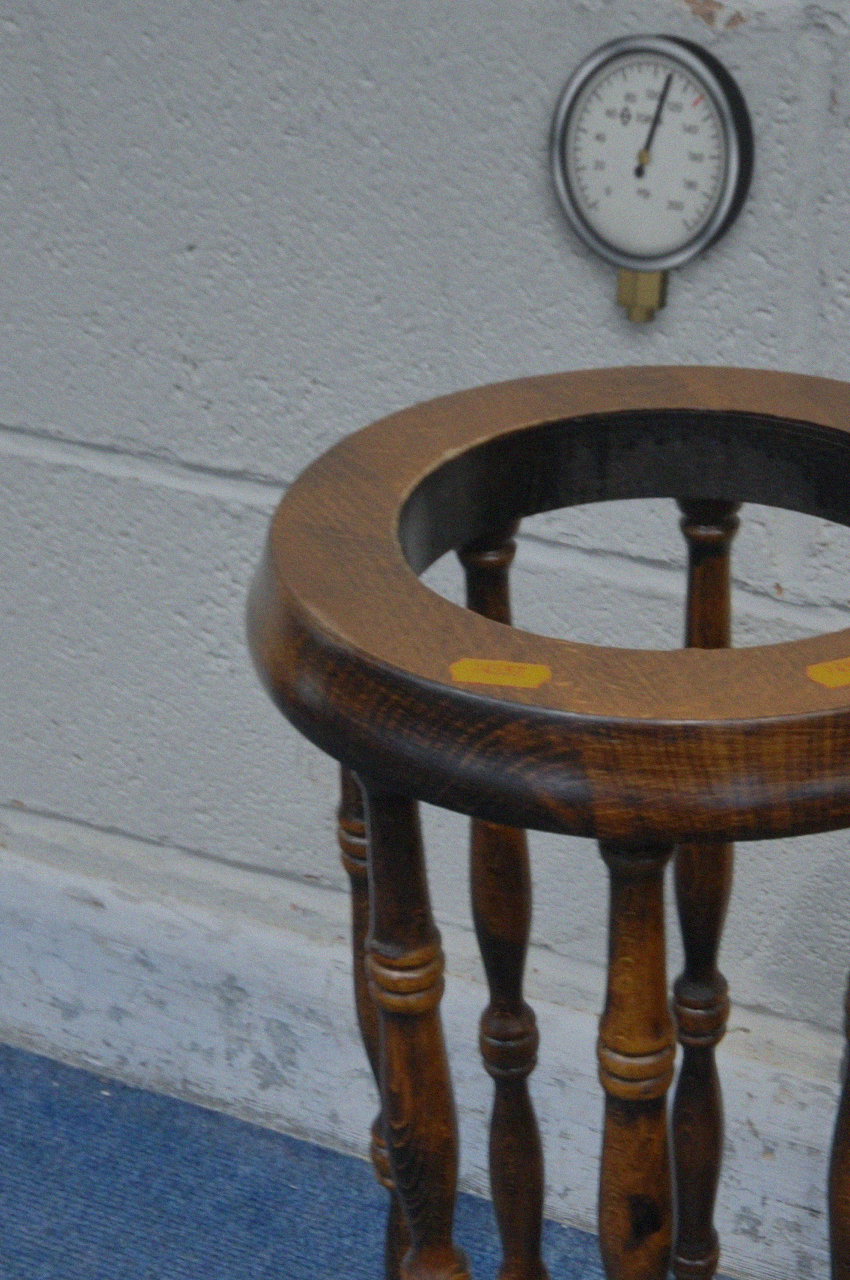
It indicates 110 psi
